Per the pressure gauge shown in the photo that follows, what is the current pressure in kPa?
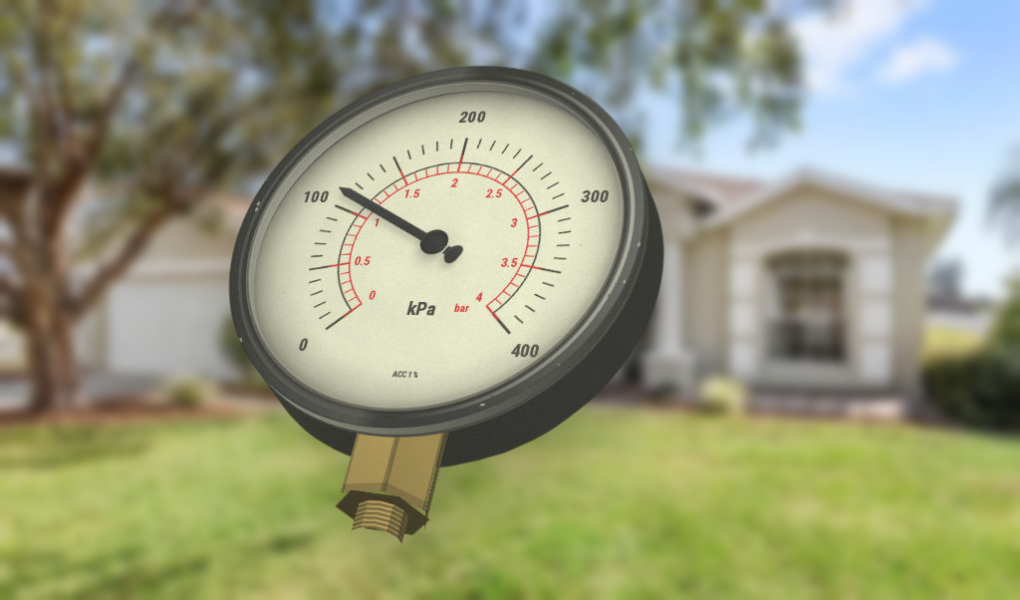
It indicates 110 kPa
